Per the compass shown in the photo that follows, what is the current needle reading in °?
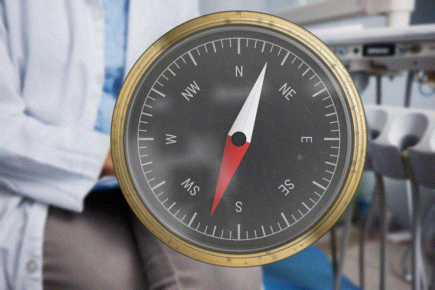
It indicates 200 °
